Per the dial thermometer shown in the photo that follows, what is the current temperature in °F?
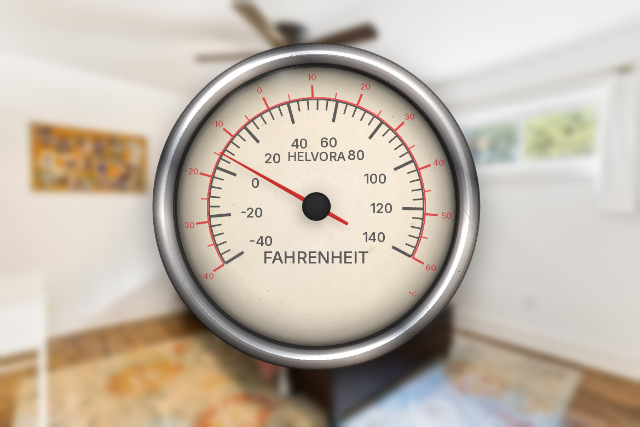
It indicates 6 °F
